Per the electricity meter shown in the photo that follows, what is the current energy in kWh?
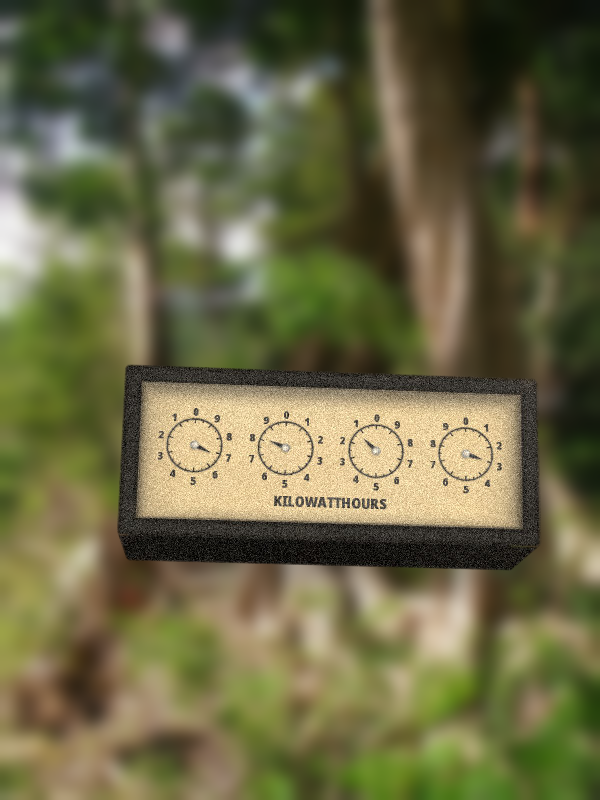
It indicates 6813 kWh
